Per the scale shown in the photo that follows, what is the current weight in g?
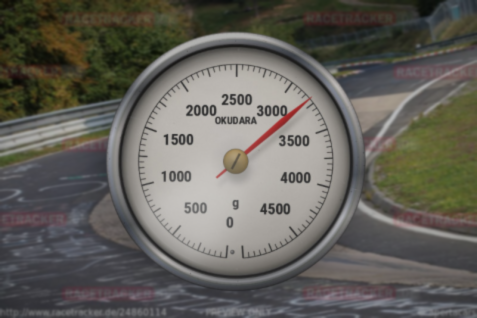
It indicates 3200 g
